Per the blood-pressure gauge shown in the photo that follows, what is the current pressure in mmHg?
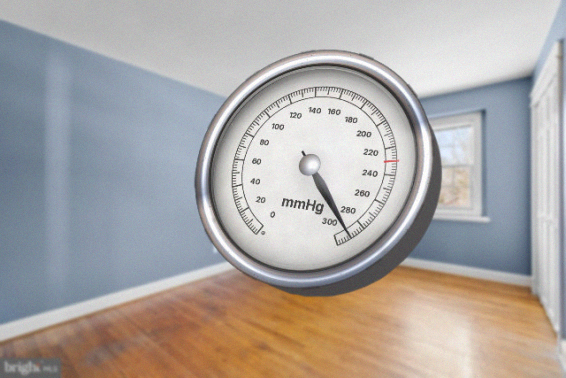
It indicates 290 mmHg
